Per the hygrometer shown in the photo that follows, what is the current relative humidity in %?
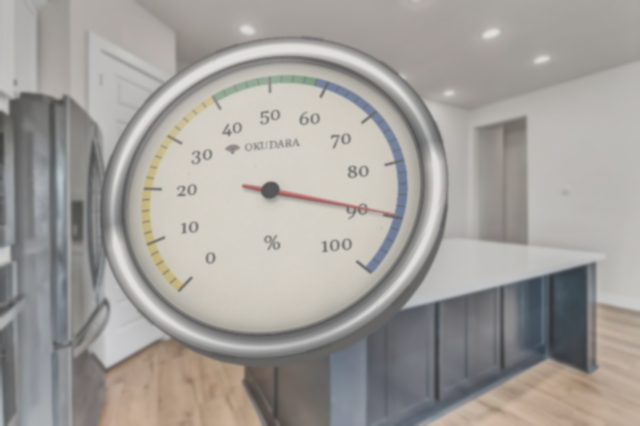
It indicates 90 %
